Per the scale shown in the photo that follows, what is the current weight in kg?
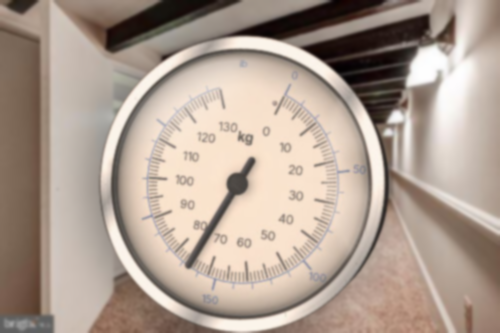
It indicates 75 kg
